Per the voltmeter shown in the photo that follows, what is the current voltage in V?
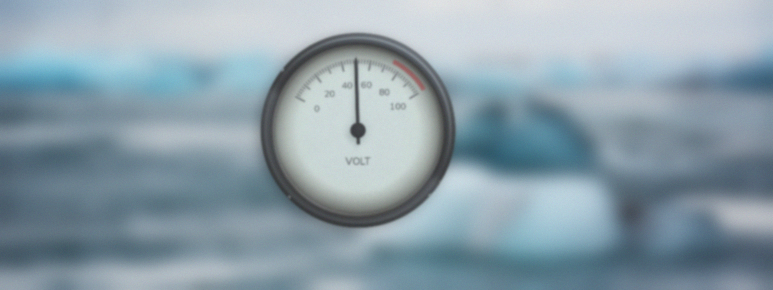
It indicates 50 V
